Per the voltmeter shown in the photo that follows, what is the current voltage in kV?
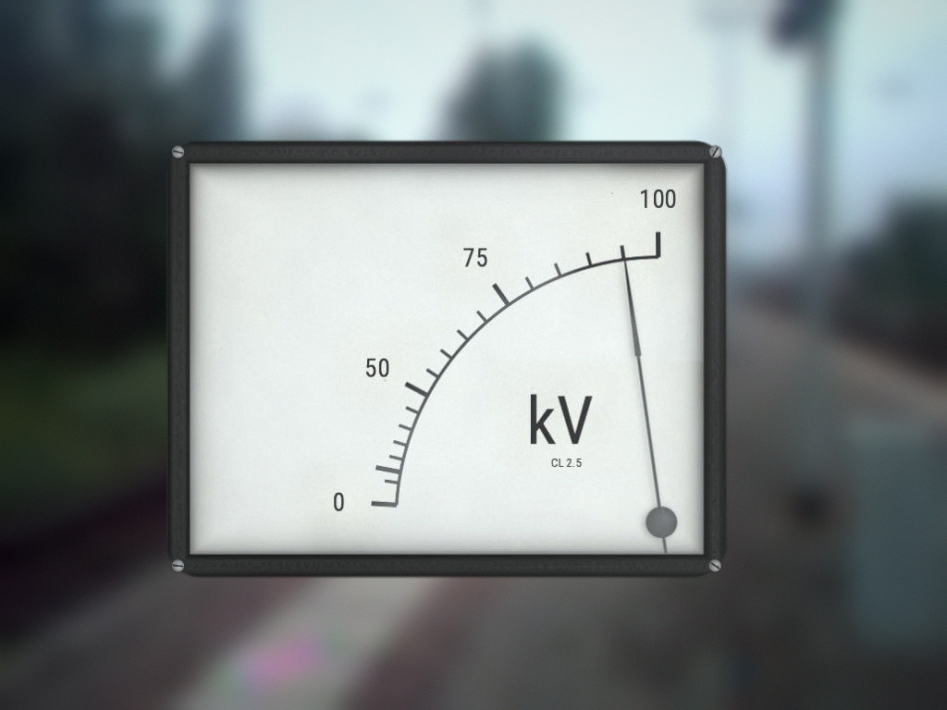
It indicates 95 kV
